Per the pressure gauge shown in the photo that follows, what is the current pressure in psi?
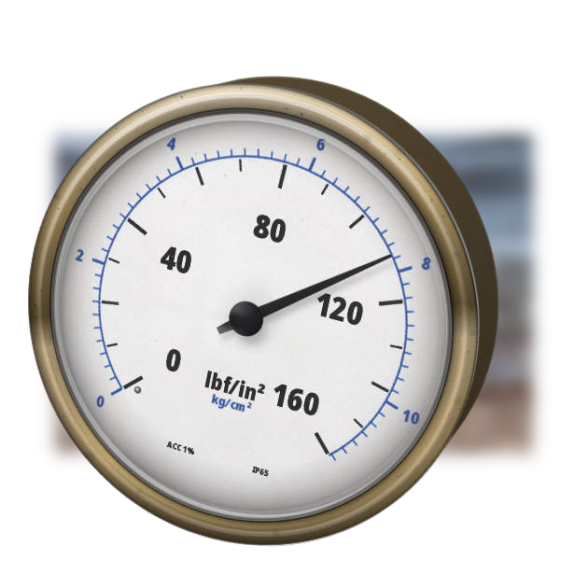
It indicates 110 psi
